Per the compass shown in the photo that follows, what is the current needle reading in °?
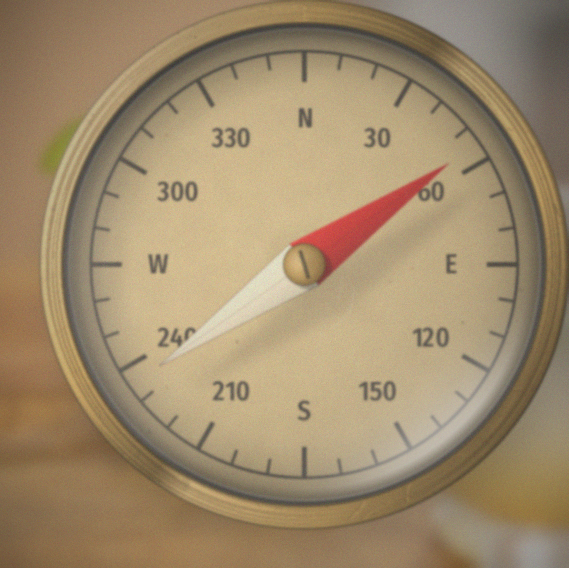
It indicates 55 °
